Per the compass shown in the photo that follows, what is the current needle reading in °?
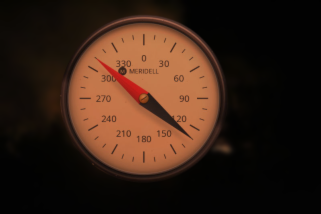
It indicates 310 °
